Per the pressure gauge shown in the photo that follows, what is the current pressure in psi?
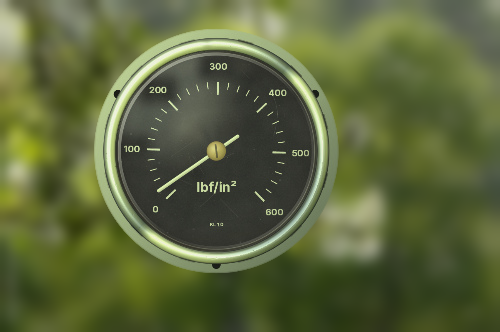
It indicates 20 psi
